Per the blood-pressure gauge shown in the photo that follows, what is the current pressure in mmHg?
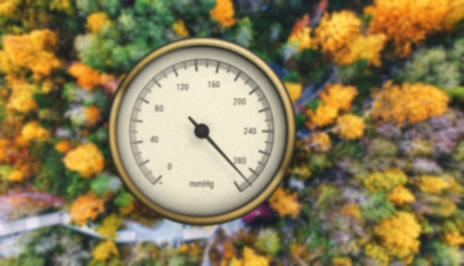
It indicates 290 mmHg
